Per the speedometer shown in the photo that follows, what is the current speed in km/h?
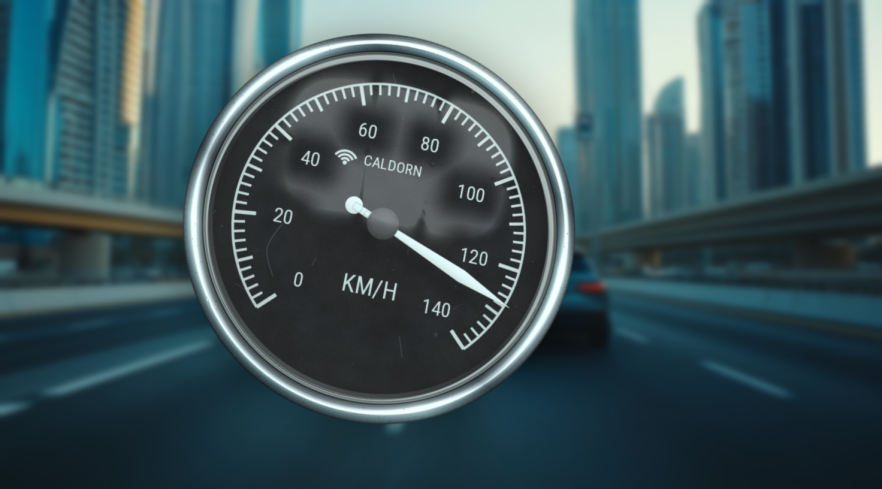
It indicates 128 km/h
